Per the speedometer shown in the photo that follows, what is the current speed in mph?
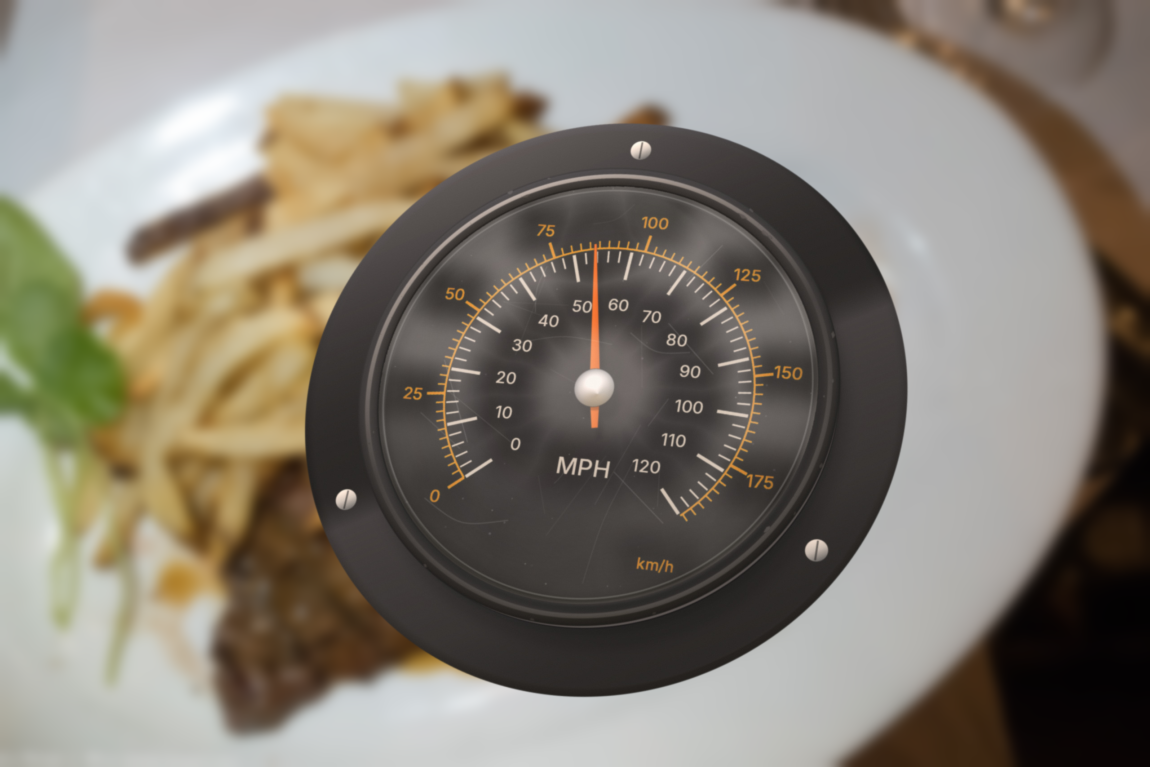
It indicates 54 mph
